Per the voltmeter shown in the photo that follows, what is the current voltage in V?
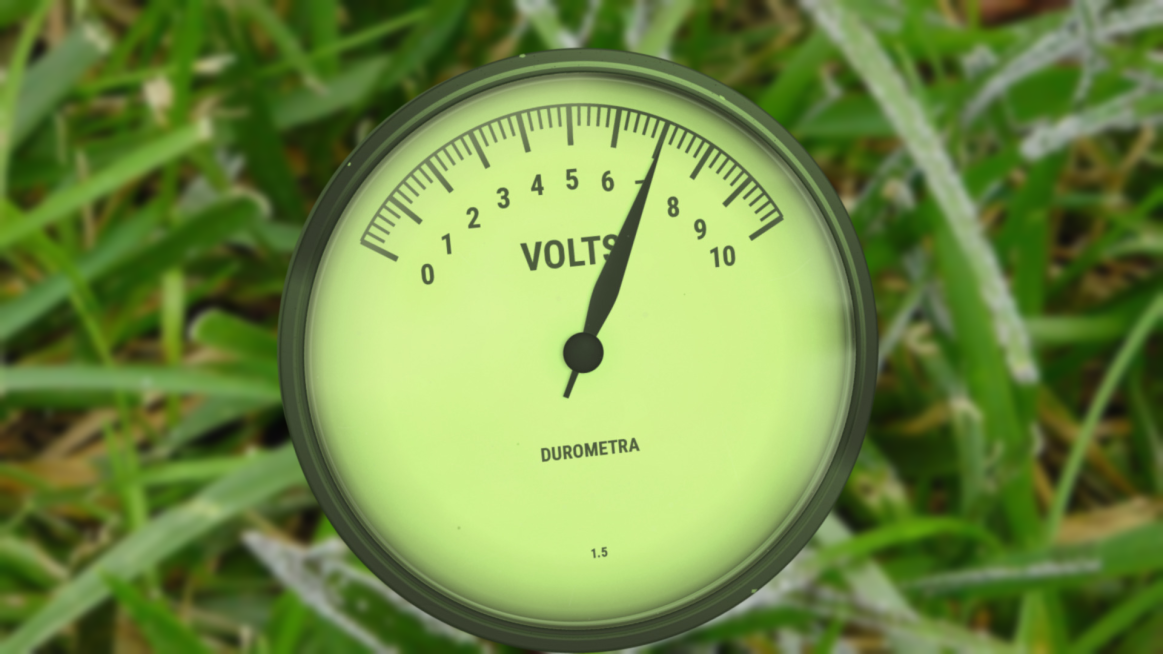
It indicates 7 V
